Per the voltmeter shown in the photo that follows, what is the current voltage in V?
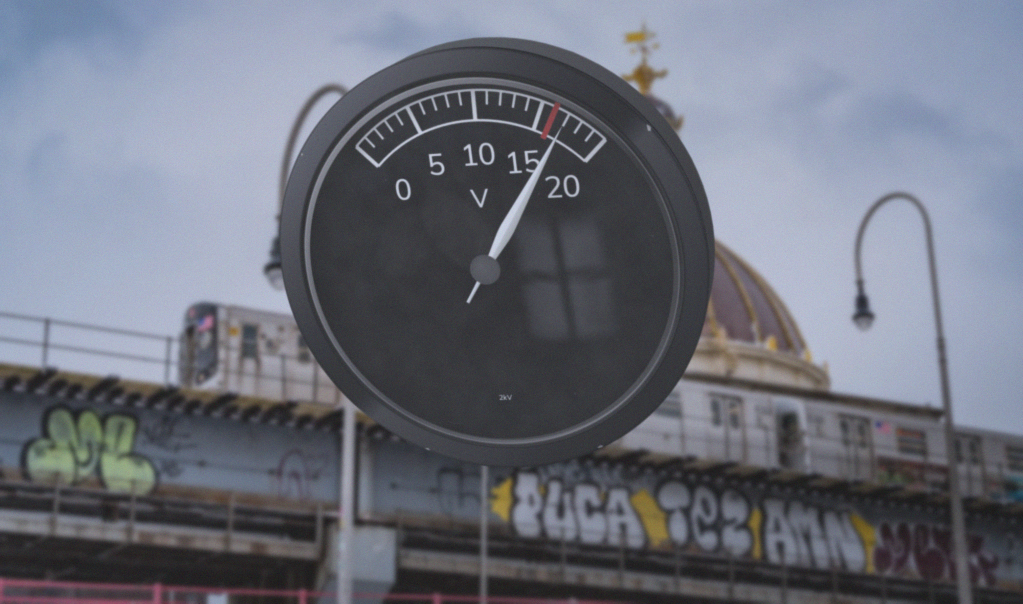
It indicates 17 V
